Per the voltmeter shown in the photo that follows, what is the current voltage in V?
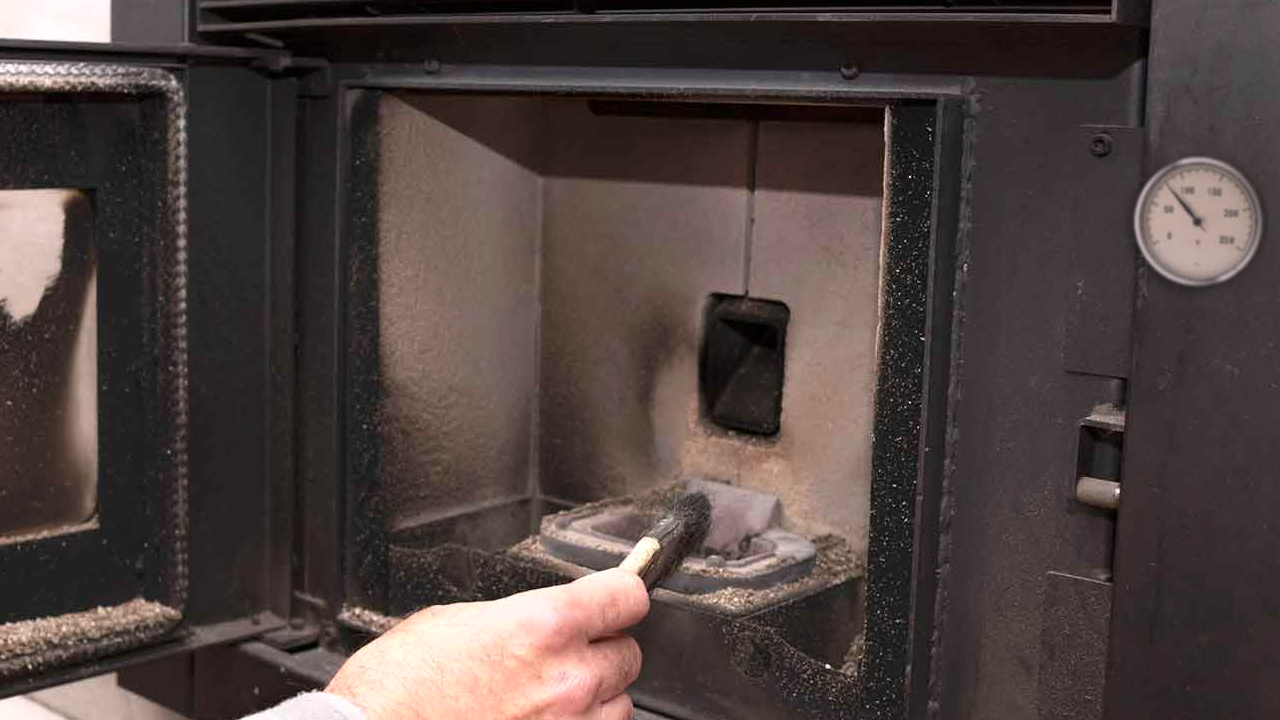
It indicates 80 V
